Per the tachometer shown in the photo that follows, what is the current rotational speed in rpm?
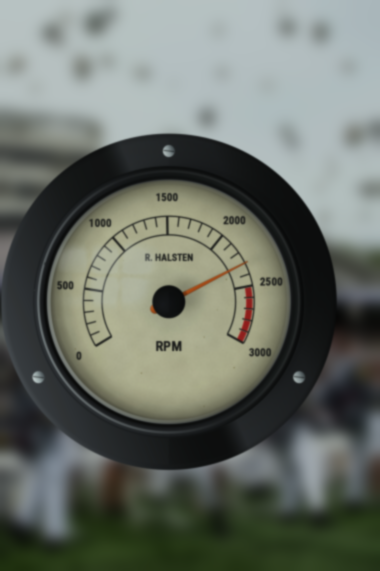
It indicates 2300 rpm
